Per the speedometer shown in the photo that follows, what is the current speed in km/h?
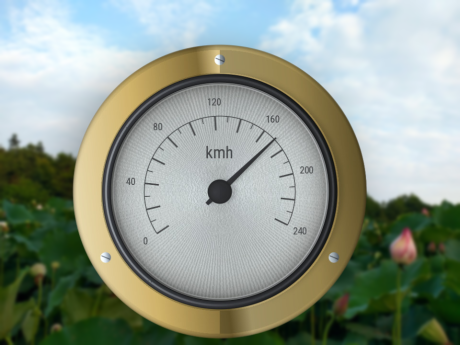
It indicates 170 km/h
